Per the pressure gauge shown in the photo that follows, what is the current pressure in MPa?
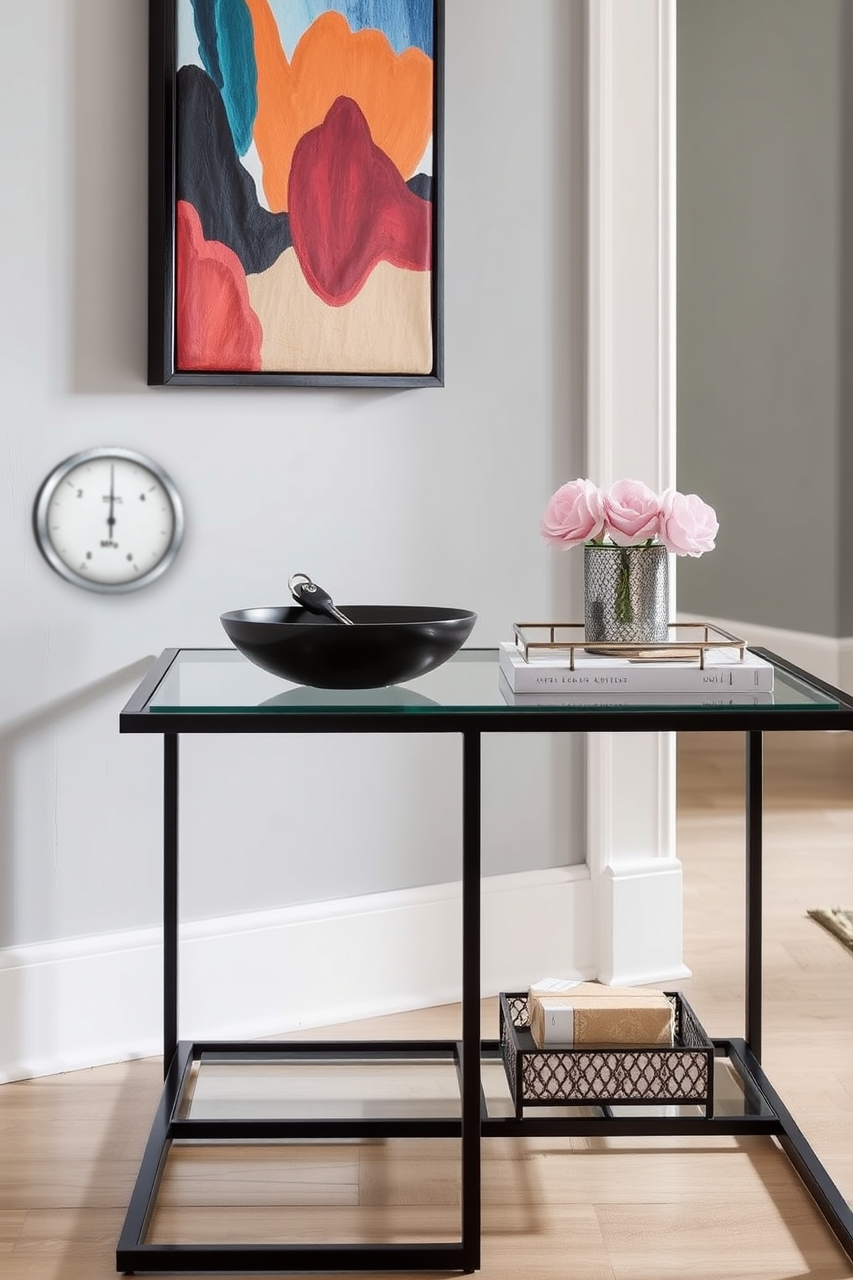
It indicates 3 MPa
